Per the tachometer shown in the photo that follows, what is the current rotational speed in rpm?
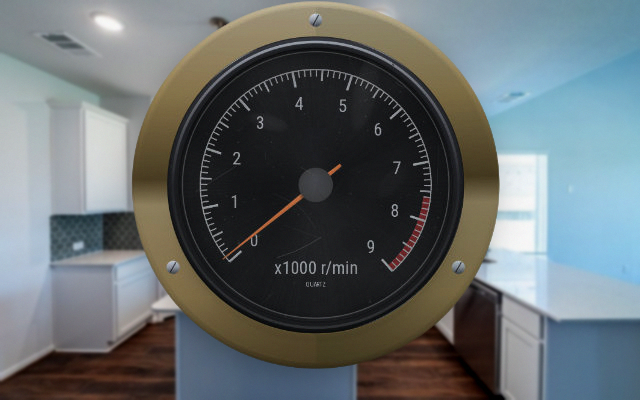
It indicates 100 rpm
